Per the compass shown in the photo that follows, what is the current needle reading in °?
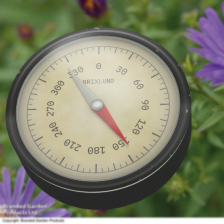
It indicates 145 °
